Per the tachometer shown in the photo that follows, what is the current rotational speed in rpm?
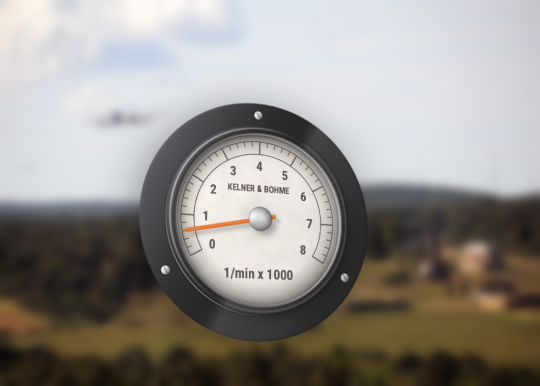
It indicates 600 rpm
